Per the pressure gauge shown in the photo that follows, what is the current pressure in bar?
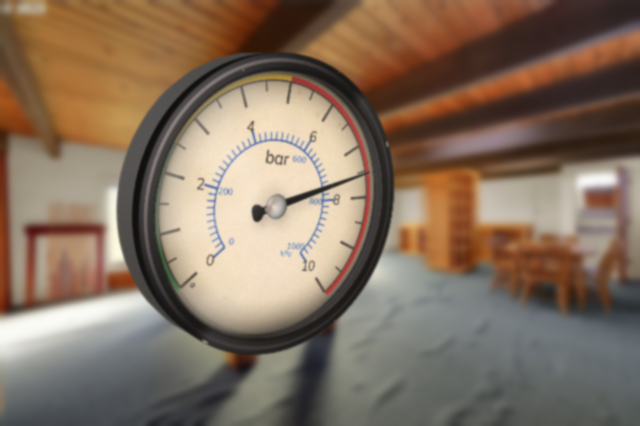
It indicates 7.5 bar
